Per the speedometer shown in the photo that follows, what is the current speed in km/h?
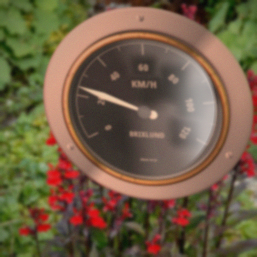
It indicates 25 km/h
